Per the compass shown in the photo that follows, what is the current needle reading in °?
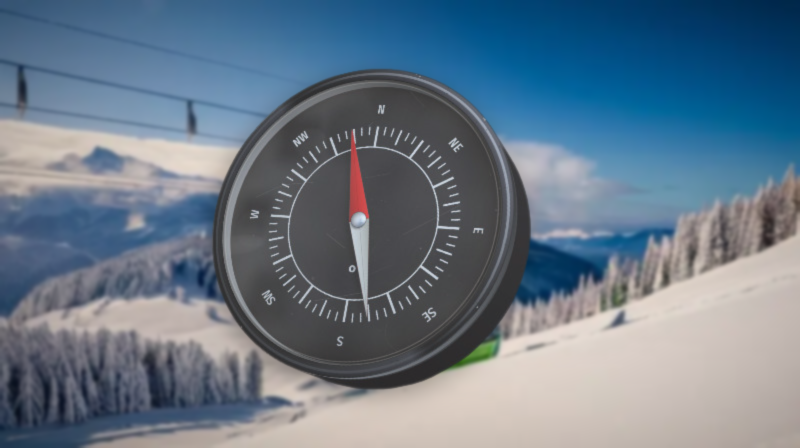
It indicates 345 °
